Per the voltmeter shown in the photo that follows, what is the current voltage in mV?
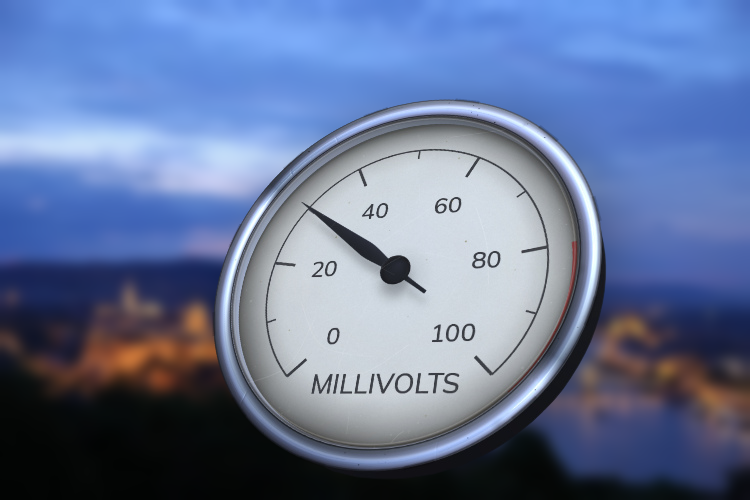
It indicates 30 mV
